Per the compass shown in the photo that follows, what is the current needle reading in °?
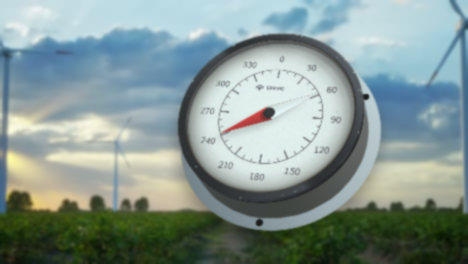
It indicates 240 °
